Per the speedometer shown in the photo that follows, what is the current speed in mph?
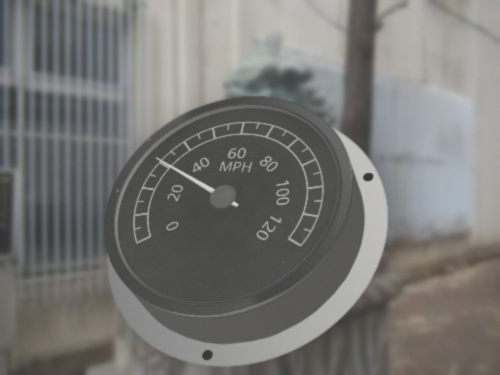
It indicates 30 mph
